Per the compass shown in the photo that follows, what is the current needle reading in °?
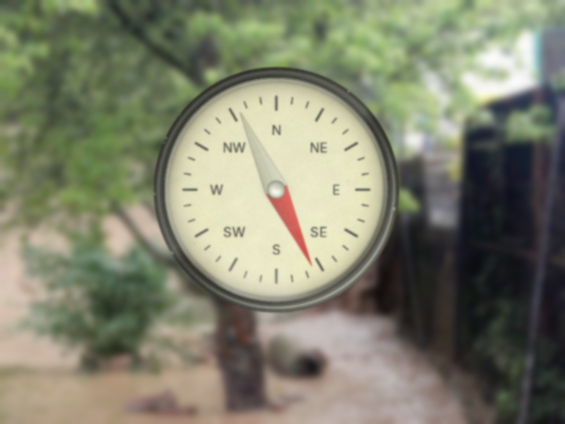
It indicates 155 °
